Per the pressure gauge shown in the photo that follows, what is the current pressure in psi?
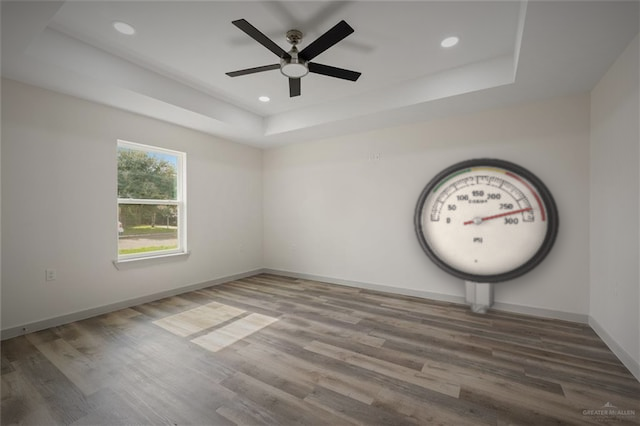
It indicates 275 psi
